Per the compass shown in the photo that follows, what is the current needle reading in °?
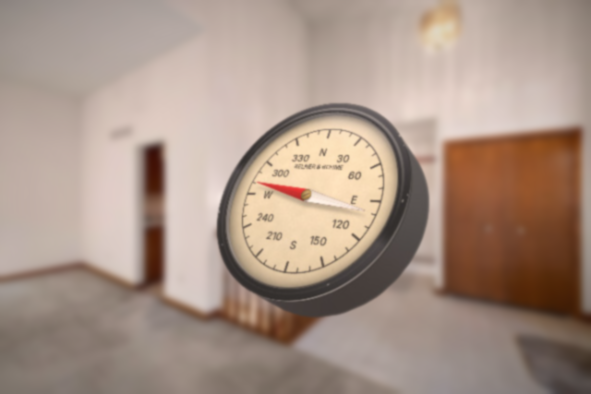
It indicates 280 °
